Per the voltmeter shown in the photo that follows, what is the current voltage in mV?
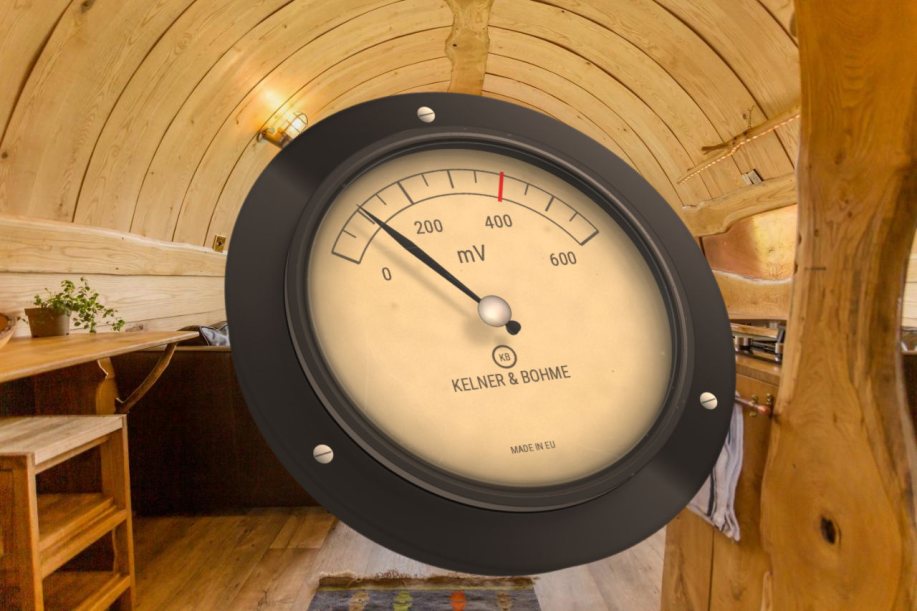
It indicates 100 mV
